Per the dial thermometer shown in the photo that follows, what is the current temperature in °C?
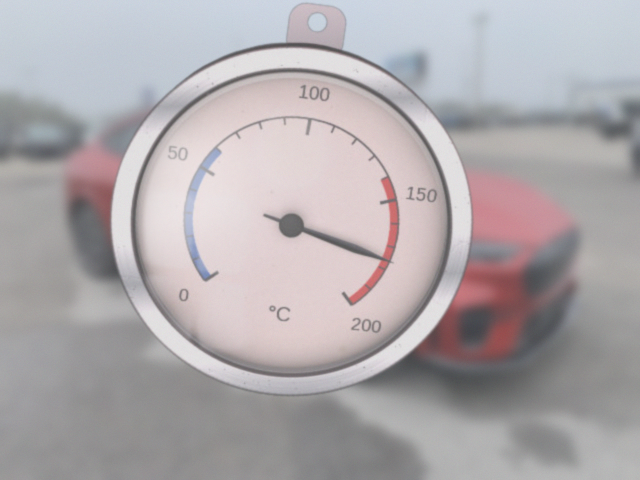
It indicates 175 °C
